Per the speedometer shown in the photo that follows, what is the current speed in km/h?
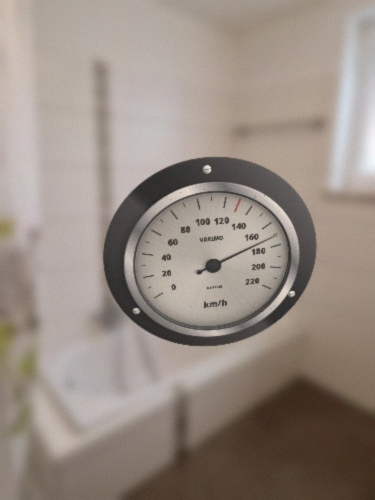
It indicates 170 km/h
